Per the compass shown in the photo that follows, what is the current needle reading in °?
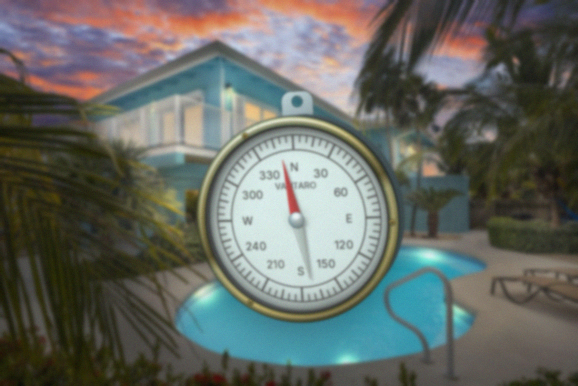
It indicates 350 °
